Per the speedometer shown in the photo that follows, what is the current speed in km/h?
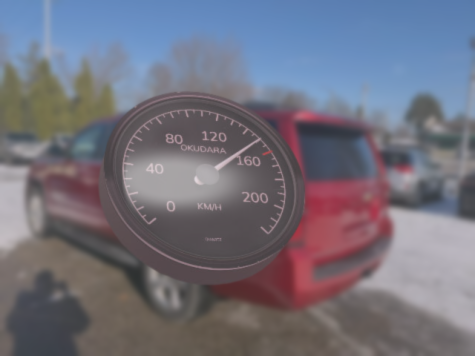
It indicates 150 km/h
